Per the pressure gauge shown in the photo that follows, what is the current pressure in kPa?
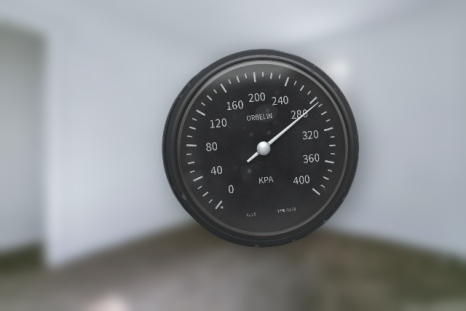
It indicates 285 kPa
